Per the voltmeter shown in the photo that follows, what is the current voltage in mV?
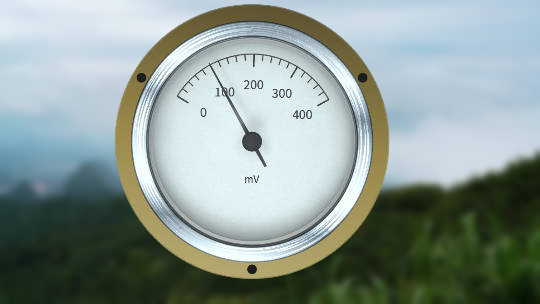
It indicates 100 mV
